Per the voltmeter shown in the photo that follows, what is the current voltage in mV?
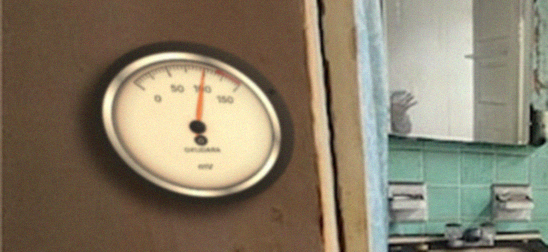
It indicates 100 mV
